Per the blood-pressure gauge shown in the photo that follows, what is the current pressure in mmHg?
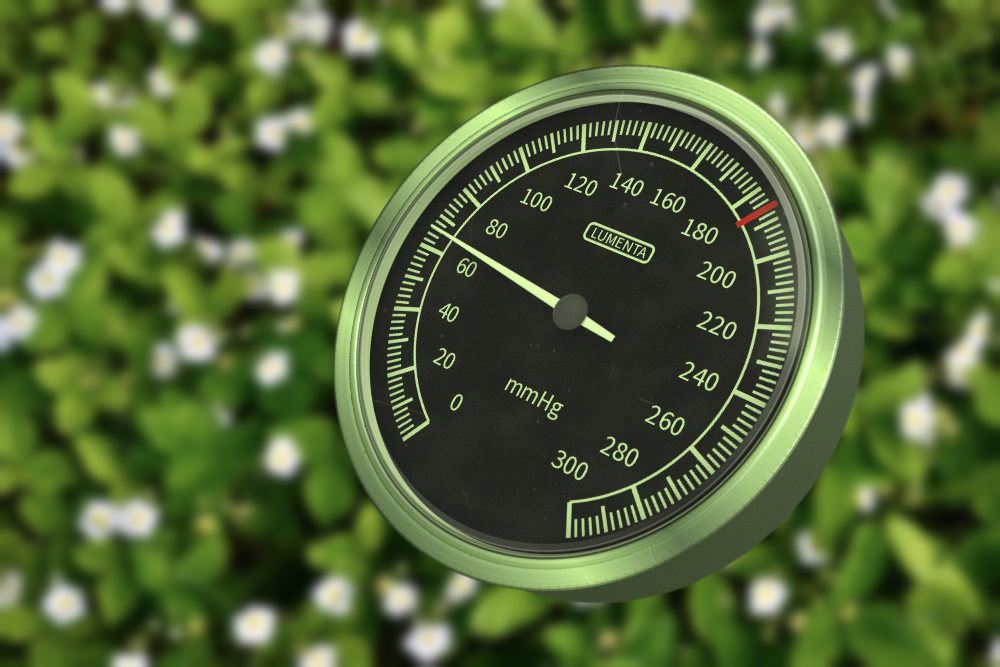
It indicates 66 mmHg
